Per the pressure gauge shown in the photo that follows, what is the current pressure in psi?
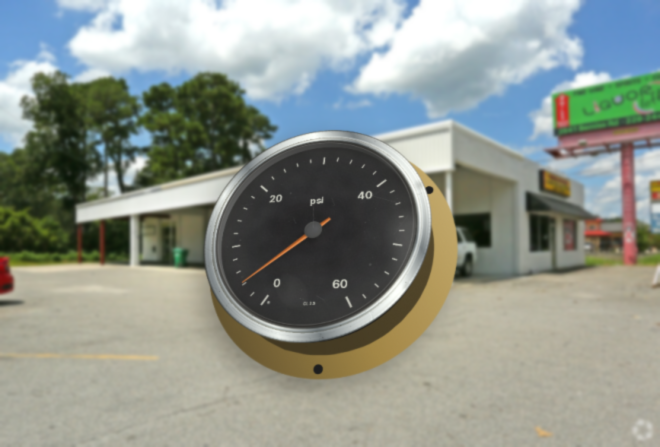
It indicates 4 psi
